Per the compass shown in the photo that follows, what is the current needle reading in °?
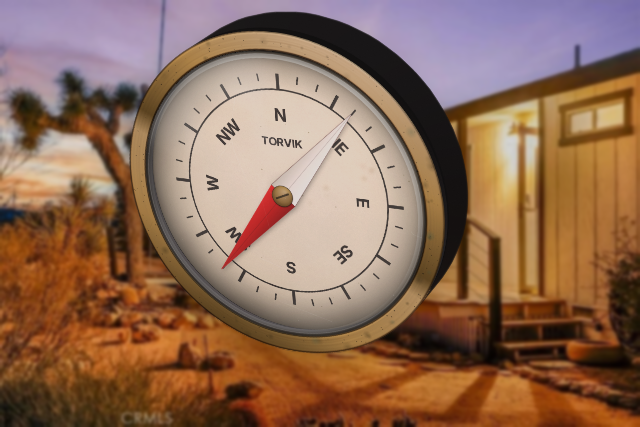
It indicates 220 °
